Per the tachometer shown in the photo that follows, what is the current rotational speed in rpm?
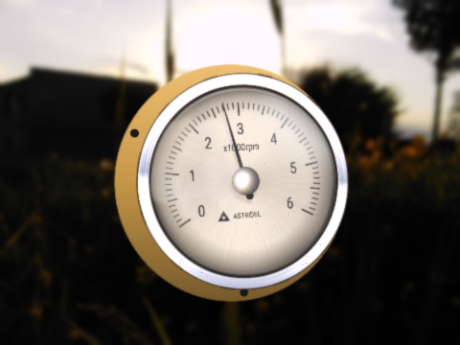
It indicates 2700 rpm
